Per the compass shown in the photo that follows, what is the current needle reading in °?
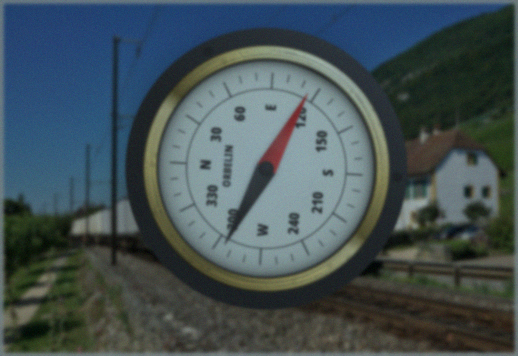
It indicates 115 °
